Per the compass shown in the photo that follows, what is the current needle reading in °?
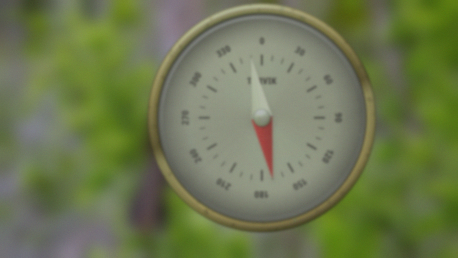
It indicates 170 °
